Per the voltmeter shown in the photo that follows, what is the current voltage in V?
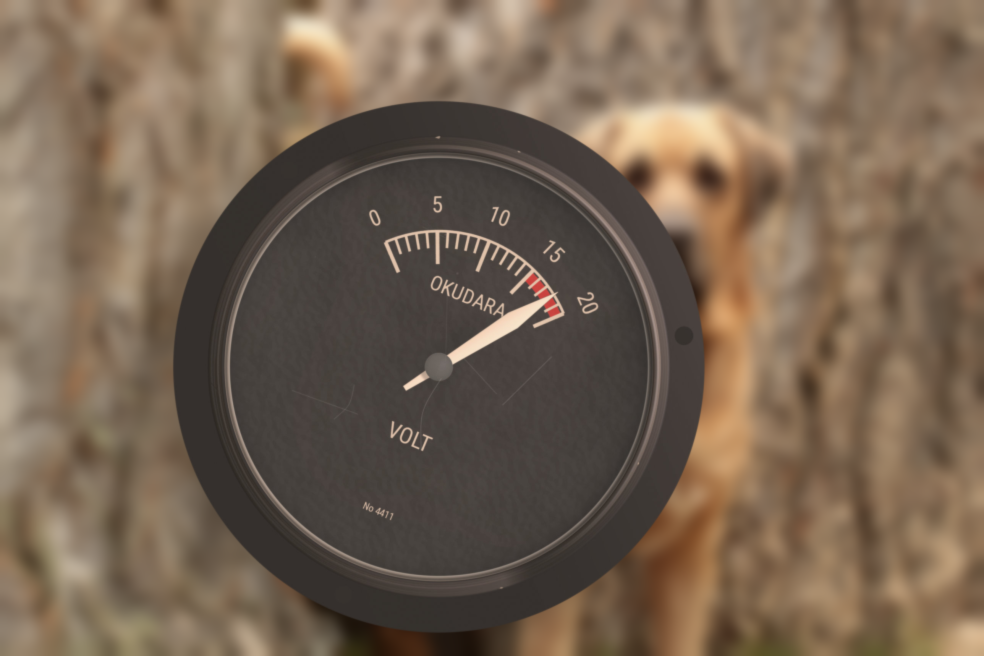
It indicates 18 V
